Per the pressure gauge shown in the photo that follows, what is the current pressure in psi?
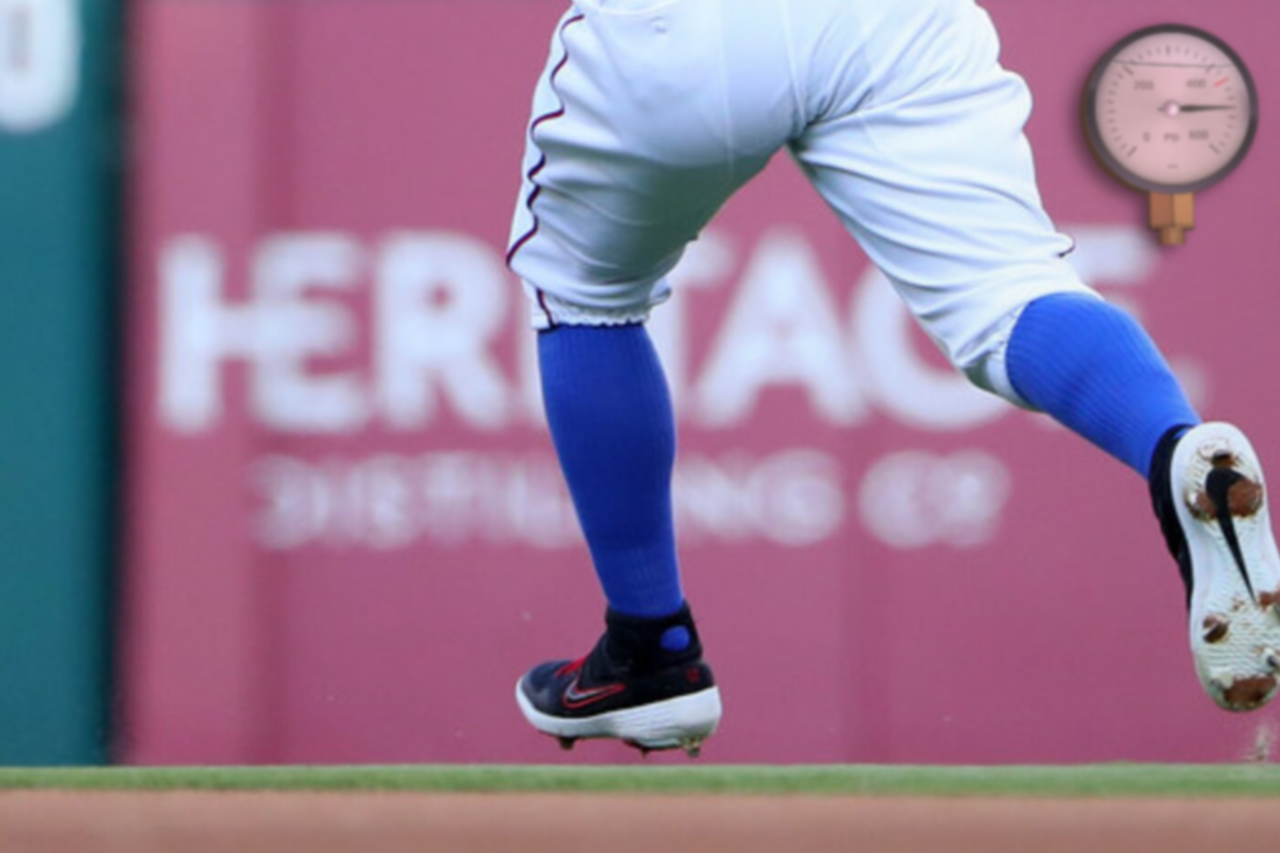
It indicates 500 psi
